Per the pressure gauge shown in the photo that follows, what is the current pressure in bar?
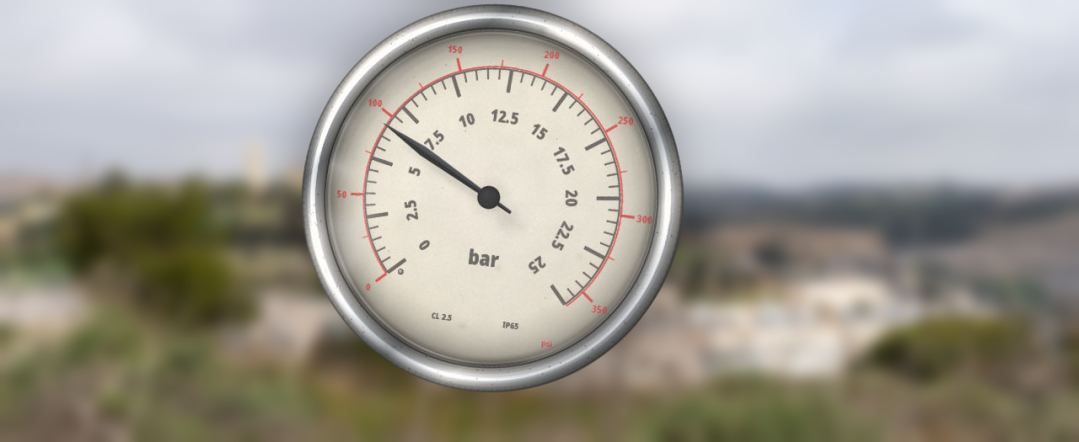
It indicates 6.5 bar
